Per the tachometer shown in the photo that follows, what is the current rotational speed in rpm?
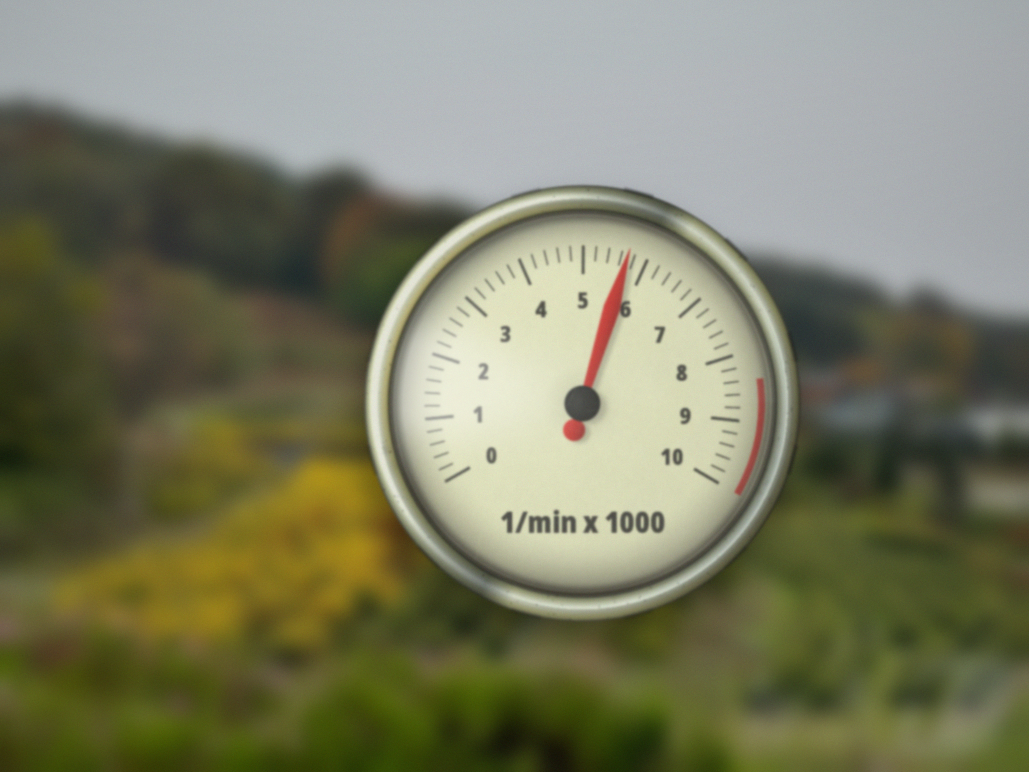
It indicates 5700 rpm
